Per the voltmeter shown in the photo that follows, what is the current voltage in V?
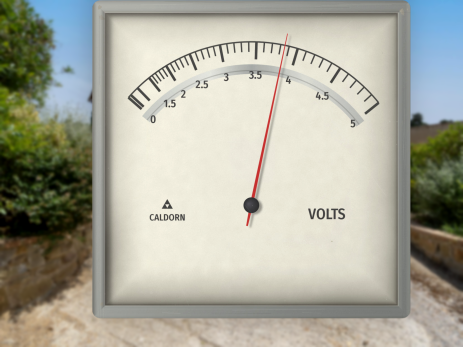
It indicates 3.85 V
